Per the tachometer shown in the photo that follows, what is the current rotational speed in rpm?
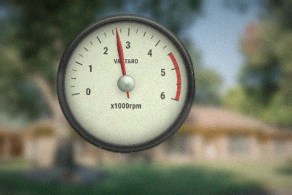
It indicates 2625 rpm
